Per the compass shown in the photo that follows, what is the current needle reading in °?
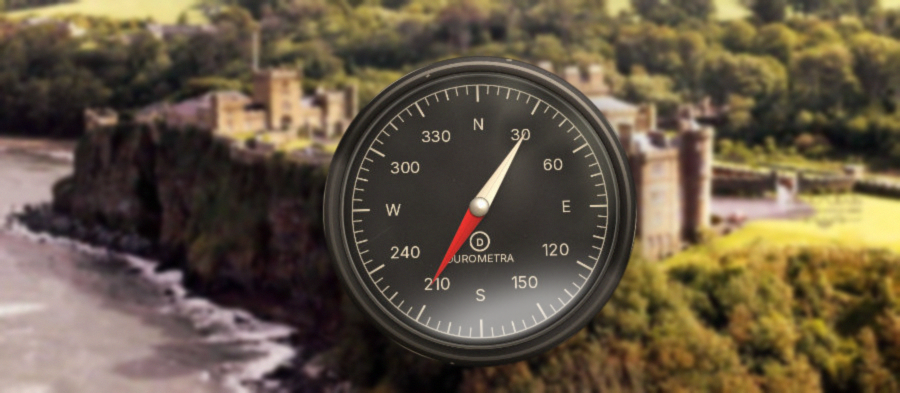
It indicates 212.5 °
